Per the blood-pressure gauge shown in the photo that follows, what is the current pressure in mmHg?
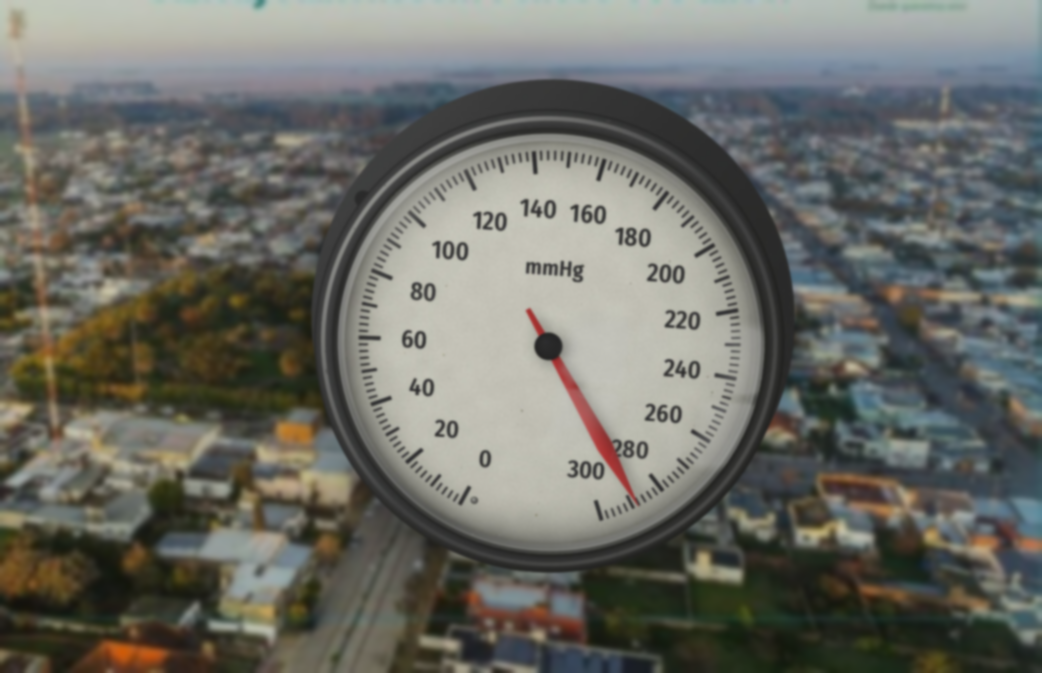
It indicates 288 mmHg
